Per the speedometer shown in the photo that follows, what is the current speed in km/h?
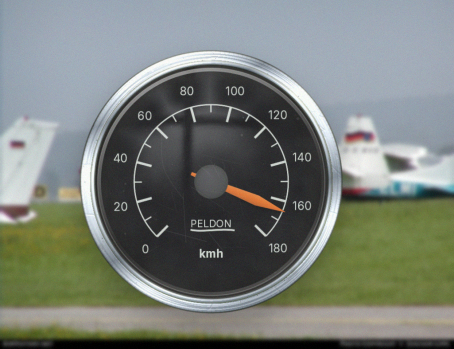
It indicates 165 km/h
